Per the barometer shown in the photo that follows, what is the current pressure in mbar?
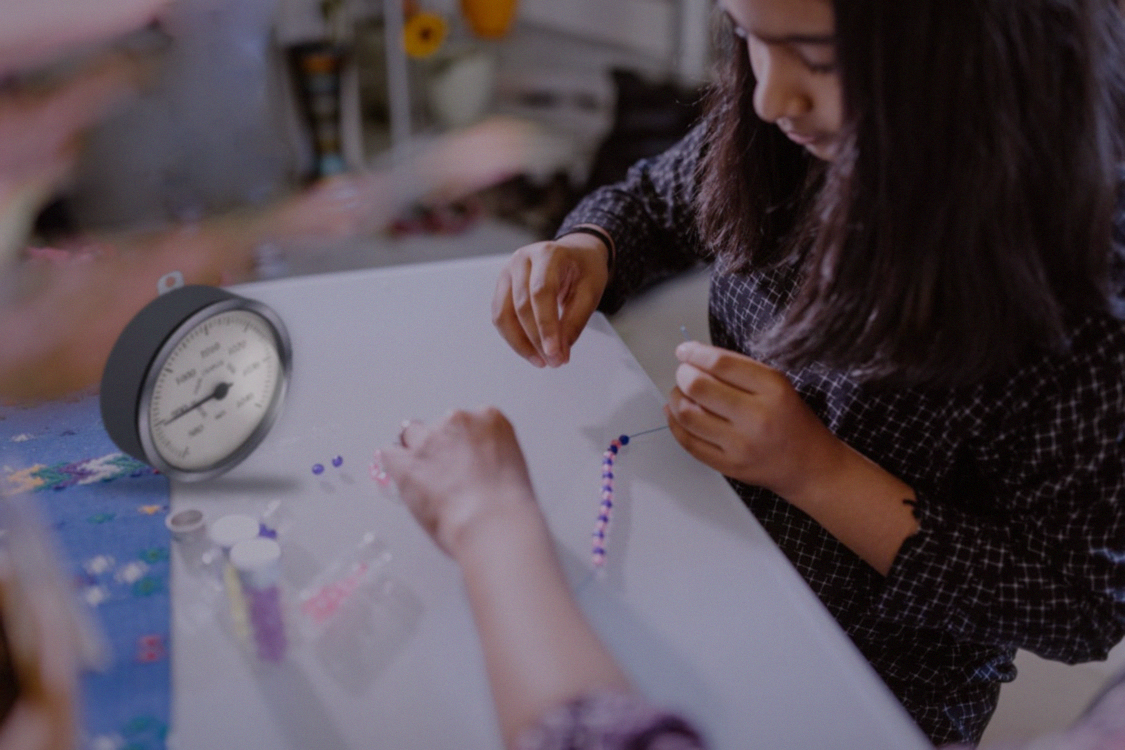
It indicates 990 mbar
